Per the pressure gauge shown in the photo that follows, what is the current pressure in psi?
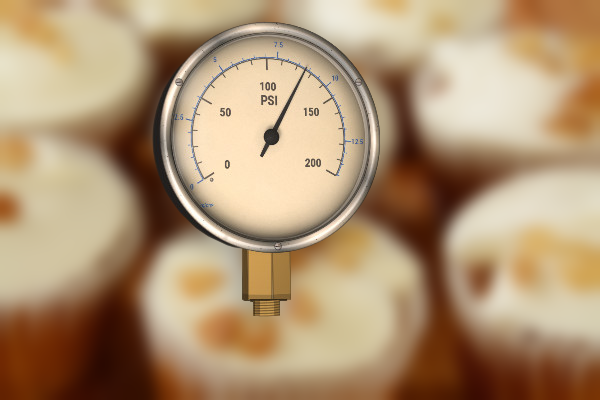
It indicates 125 psi
